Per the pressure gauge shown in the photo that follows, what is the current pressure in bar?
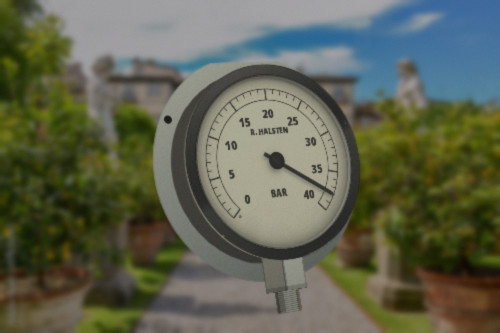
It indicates 38 bar
